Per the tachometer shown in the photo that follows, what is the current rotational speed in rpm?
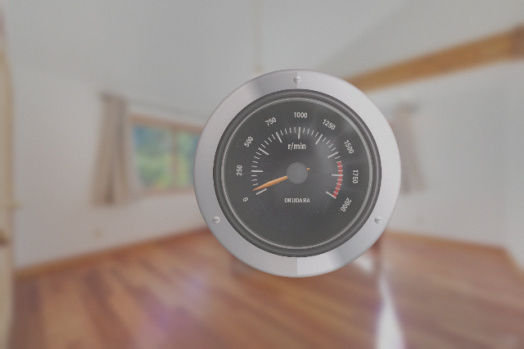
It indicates 50 rpm
